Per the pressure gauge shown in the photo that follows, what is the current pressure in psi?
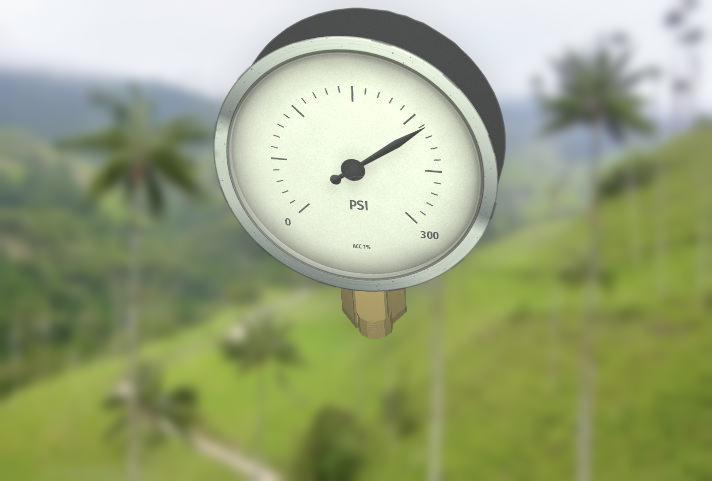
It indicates 210 psi
